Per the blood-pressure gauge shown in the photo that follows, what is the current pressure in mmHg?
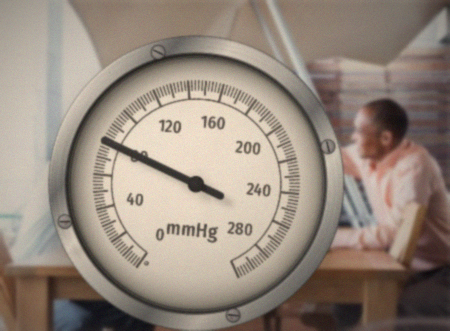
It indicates 80 mmHg
